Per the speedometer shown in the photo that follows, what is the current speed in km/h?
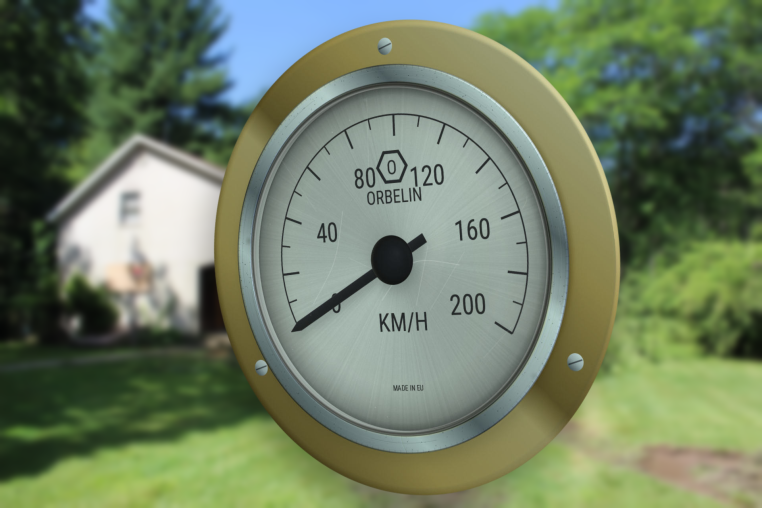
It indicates 0 km/h
